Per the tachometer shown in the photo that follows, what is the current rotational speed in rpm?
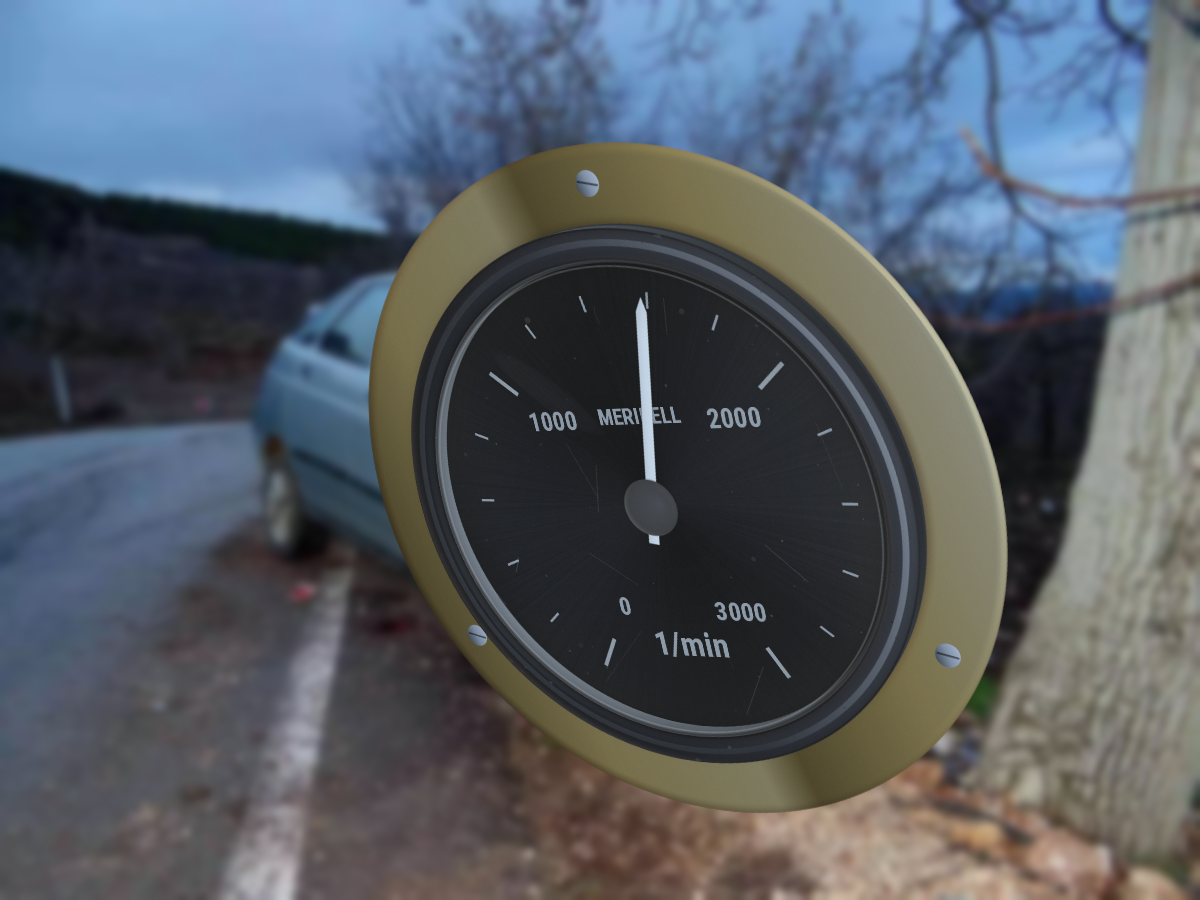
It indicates 1600 rpm
